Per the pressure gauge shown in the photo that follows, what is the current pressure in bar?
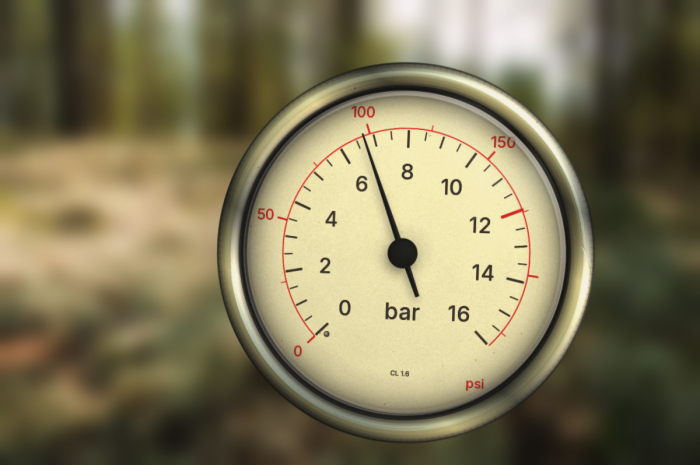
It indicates 6.75 bar
